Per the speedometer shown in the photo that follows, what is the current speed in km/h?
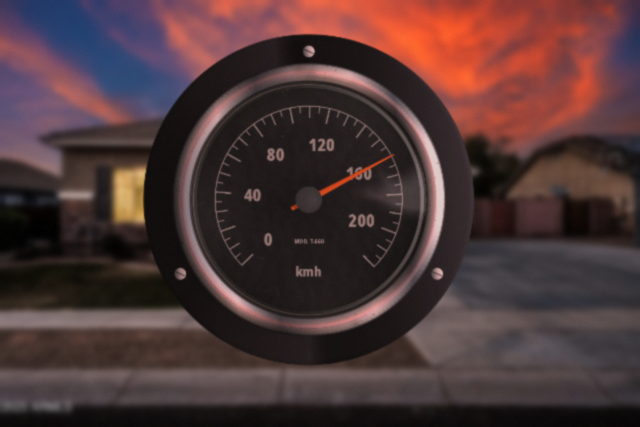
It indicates 160 km/h
